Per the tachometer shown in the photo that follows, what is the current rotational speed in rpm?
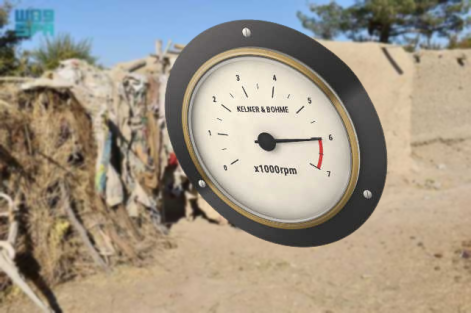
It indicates 6000 rpm
